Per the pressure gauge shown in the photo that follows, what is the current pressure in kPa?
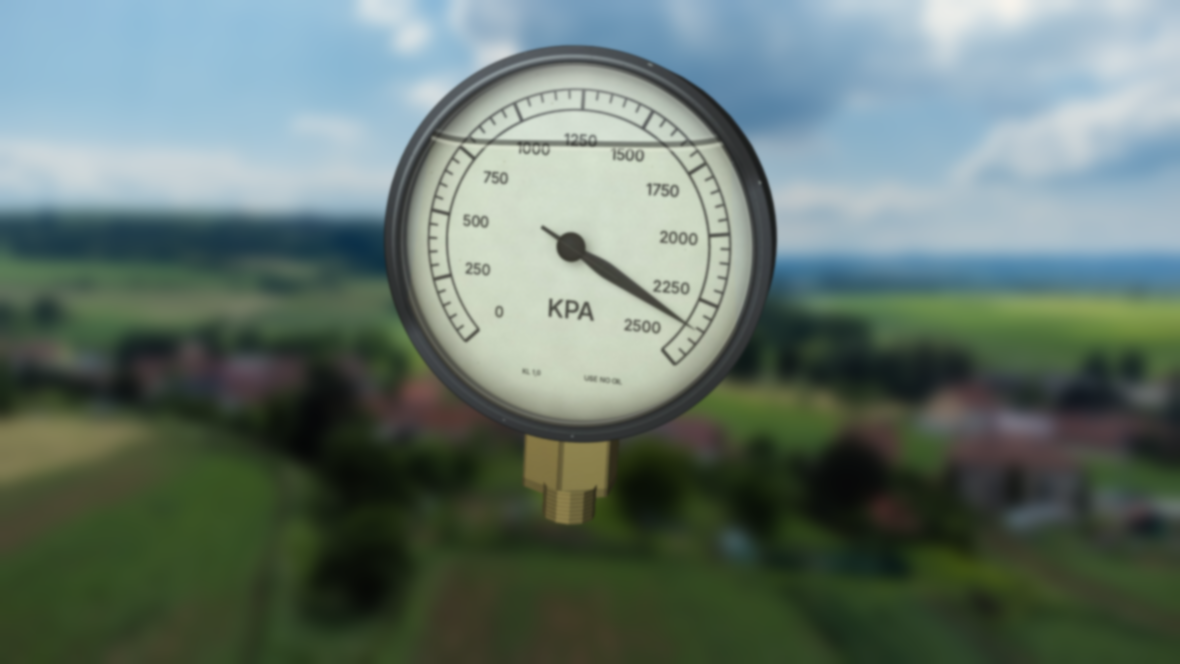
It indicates 2350 kPa
